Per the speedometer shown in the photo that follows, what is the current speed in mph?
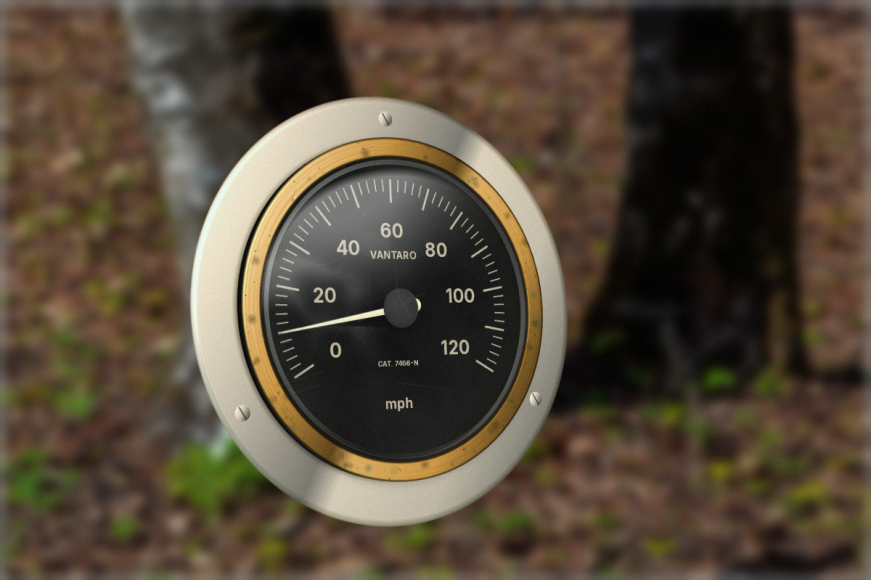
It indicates 10 mph
